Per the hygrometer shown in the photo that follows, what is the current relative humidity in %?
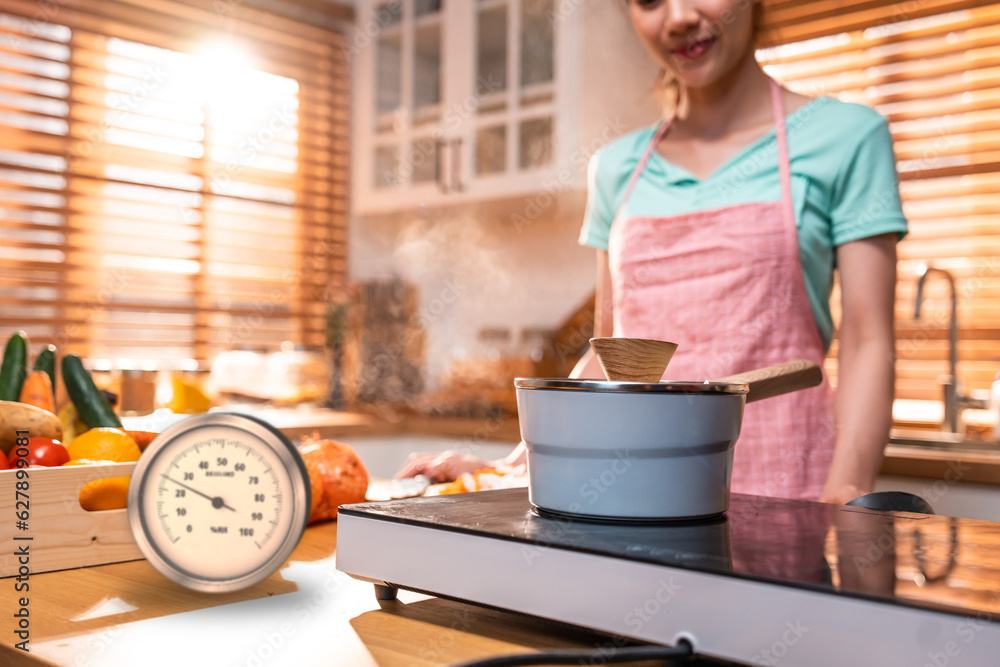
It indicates 25 %
